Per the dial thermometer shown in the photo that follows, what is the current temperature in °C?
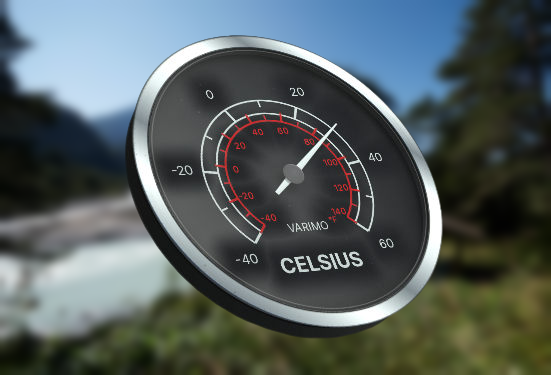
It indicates 30 °C
